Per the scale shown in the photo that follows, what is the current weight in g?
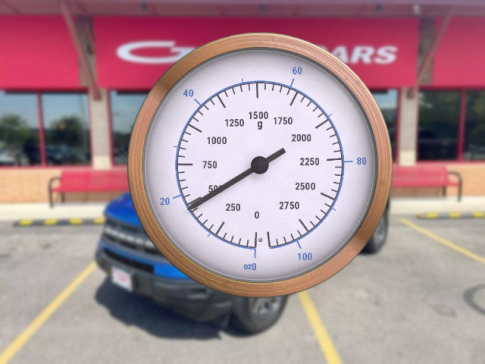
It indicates 475 g
